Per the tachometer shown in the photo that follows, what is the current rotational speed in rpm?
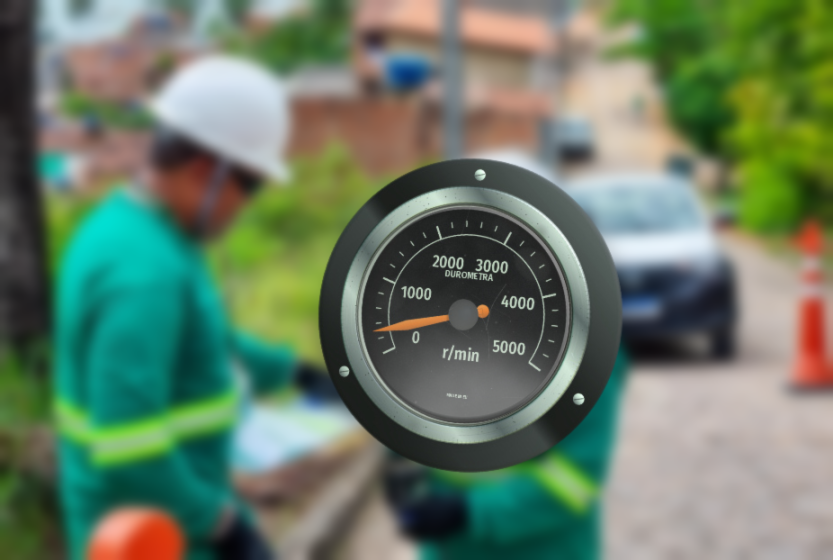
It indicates 300 rpm
